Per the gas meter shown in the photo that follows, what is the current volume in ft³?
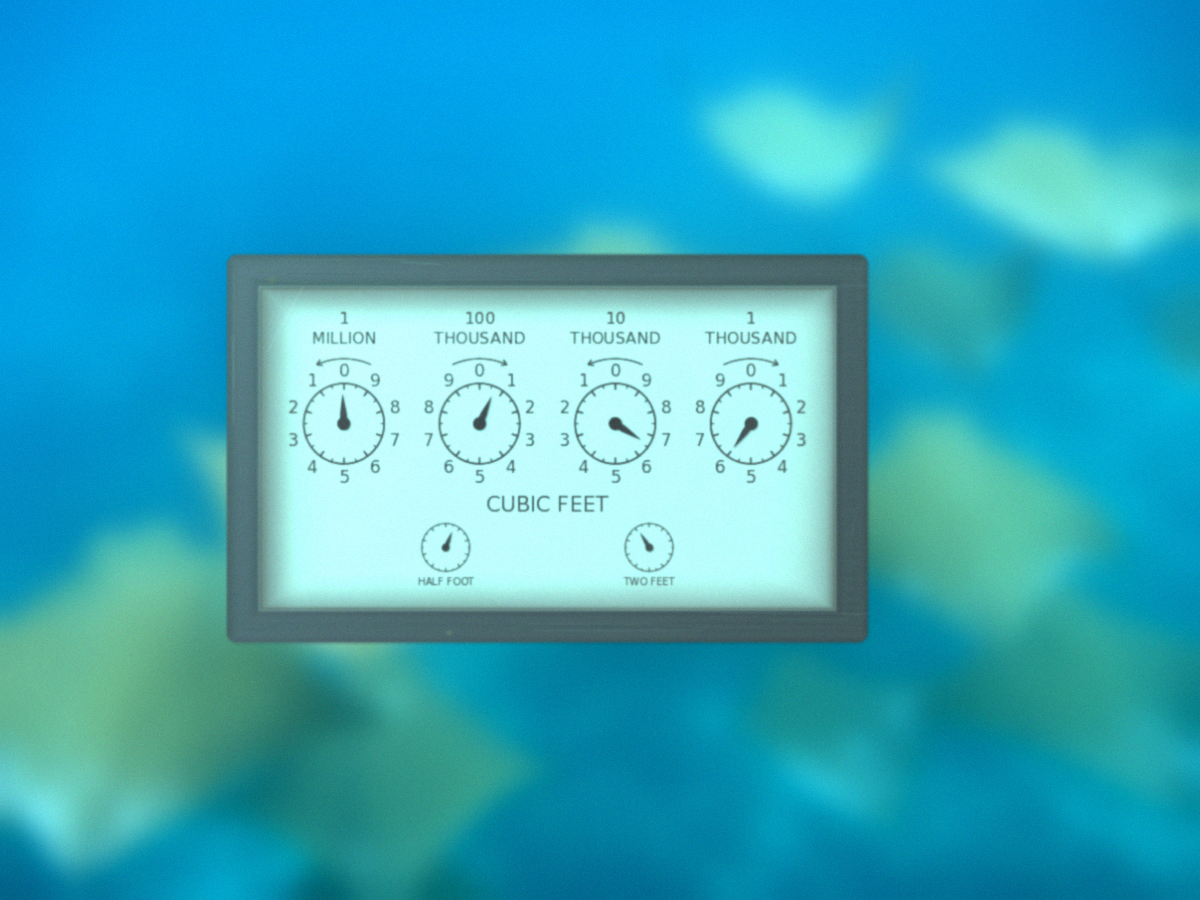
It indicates 6600 ft³
